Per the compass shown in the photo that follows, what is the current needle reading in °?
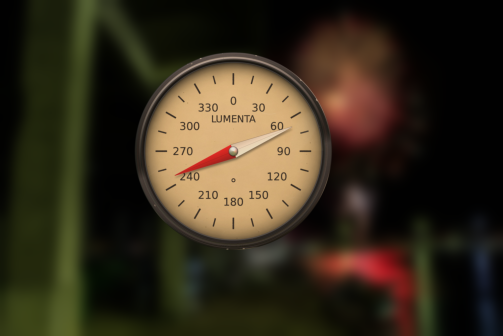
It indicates 247.5 °
